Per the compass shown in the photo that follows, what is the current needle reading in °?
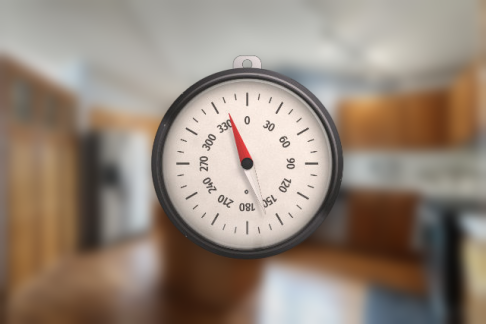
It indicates 340 °
